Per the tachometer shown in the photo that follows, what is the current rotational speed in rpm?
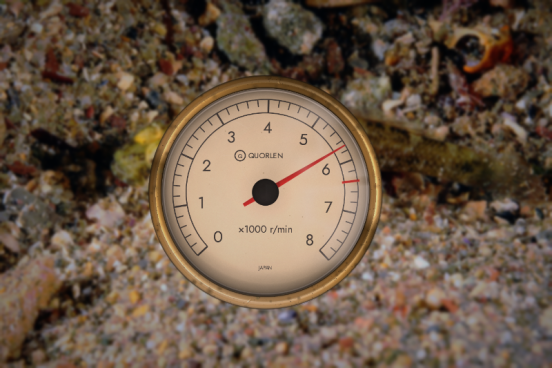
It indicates 5700 rpm
